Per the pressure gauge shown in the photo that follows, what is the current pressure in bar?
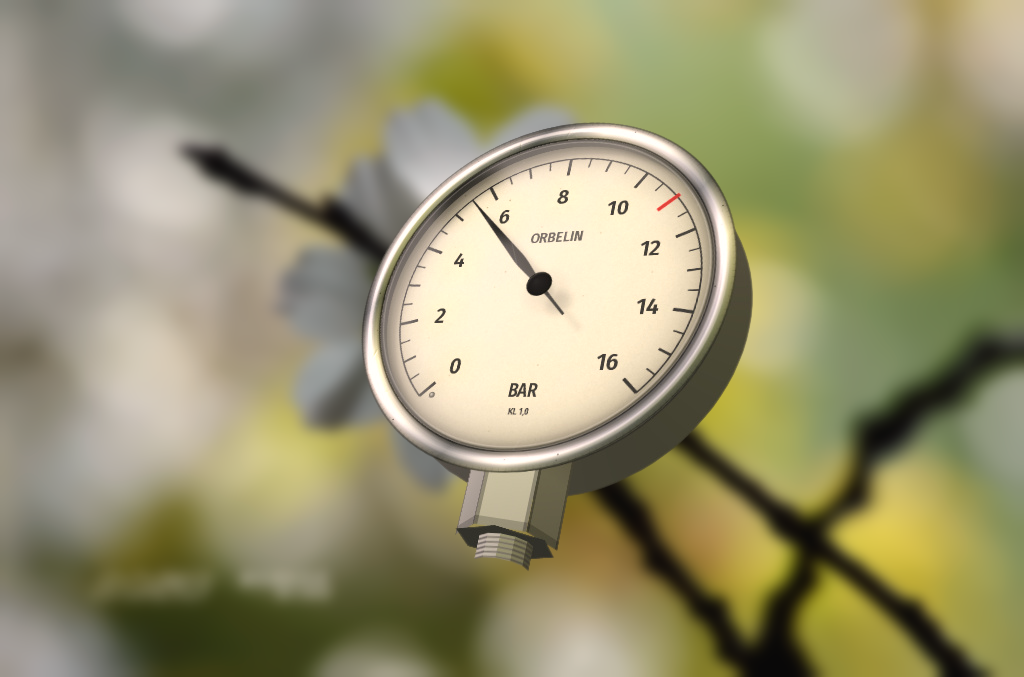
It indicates 5.5 bar
